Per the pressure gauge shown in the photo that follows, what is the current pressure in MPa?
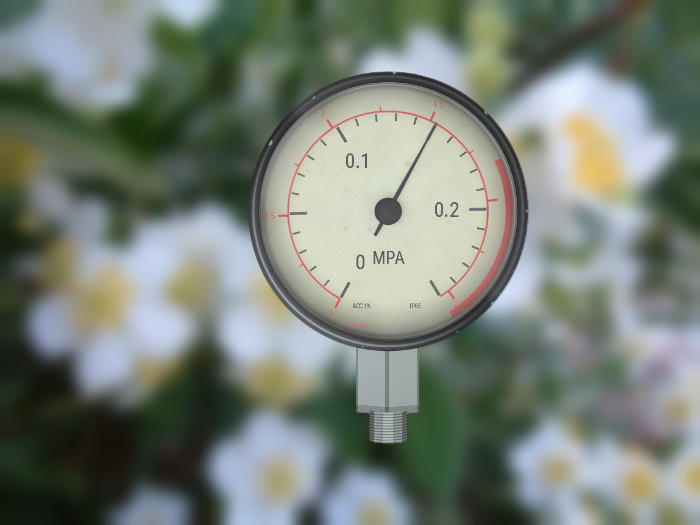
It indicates 0.15 MPa
